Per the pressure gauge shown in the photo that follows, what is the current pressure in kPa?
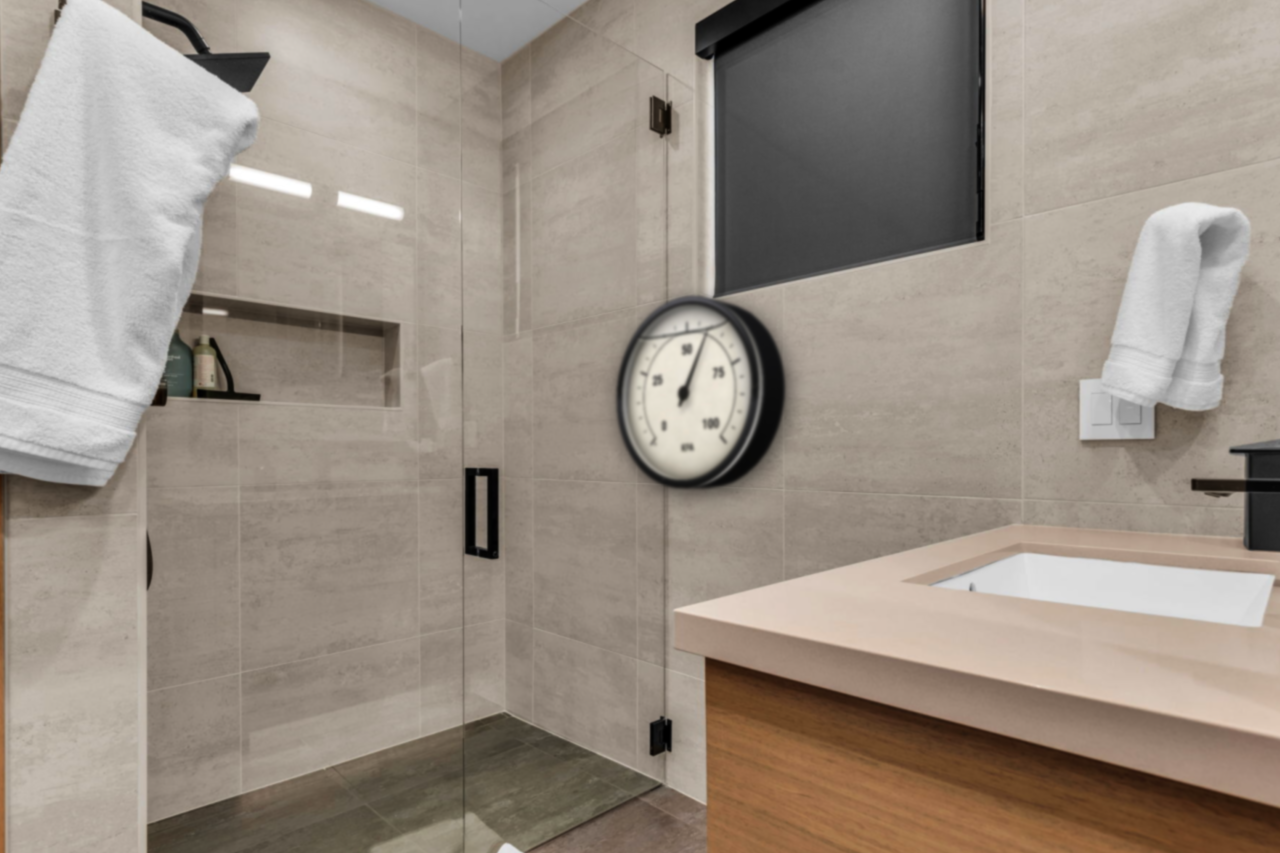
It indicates 60 kPa
